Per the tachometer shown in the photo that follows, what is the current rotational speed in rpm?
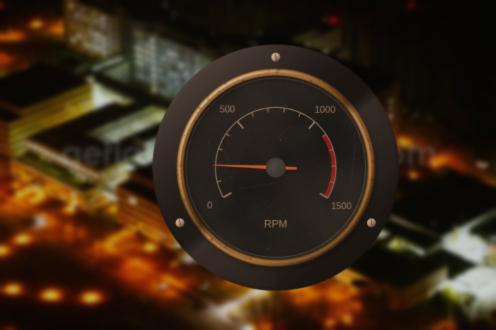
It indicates 200 rpm
